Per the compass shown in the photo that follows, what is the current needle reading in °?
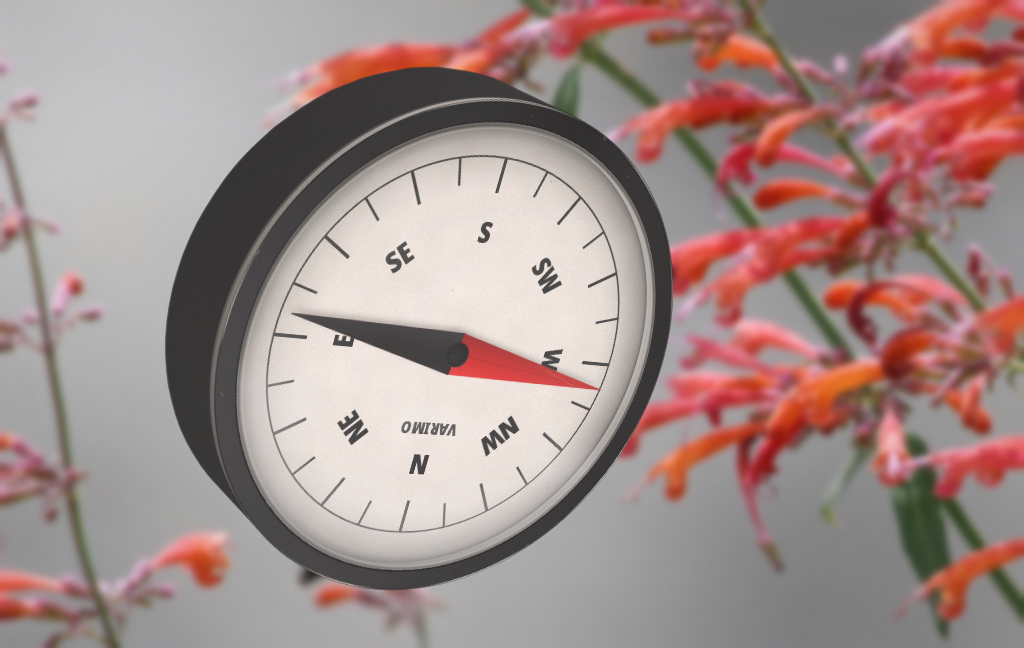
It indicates 277.5 °
